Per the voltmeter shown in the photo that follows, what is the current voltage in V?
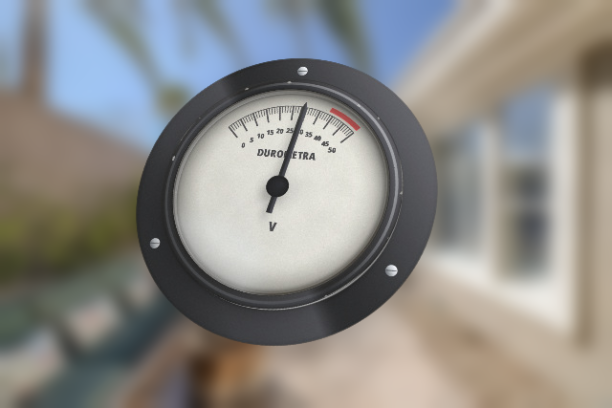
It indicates 30 V
